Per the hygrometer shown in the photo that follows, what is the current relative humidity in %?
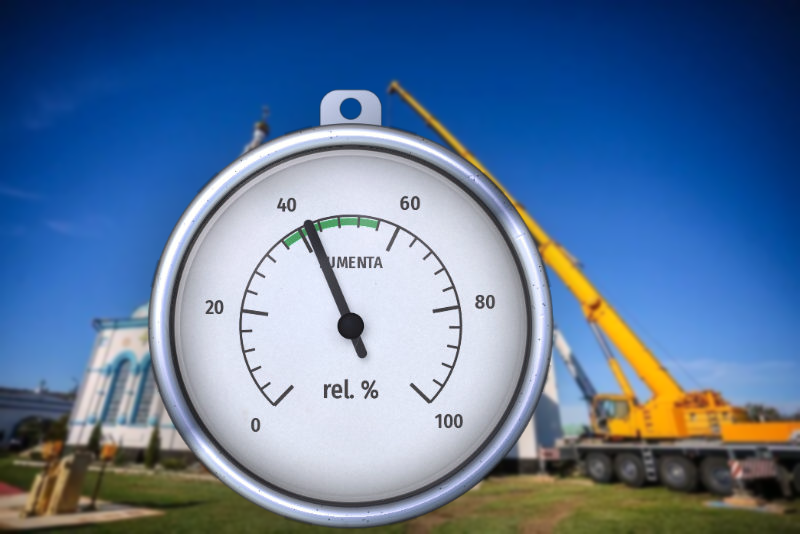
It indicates 42 %
